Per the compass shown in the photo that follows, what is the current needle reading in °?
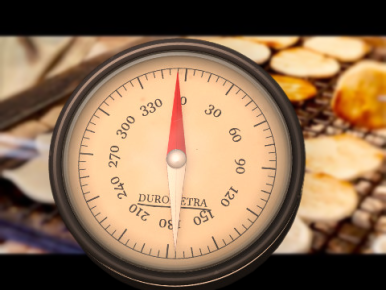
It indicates 355 °
